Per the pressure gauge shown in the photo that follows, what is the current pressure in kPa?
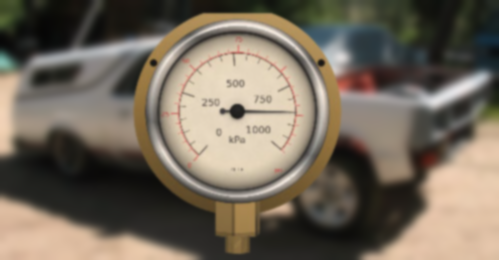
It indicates 850 kPa
